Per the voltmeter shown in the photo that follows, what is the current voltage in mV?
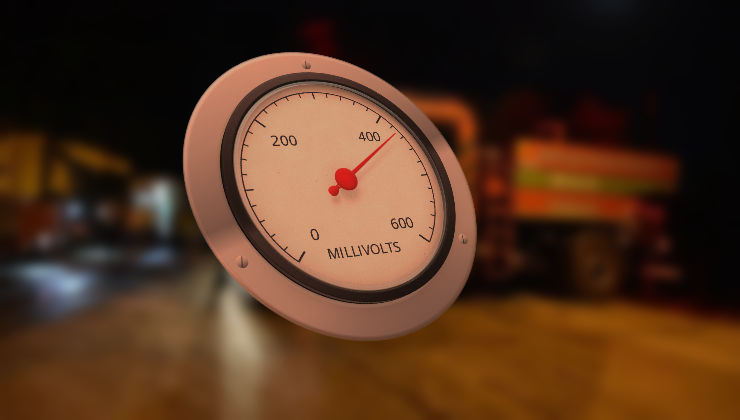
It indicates 430 mV
